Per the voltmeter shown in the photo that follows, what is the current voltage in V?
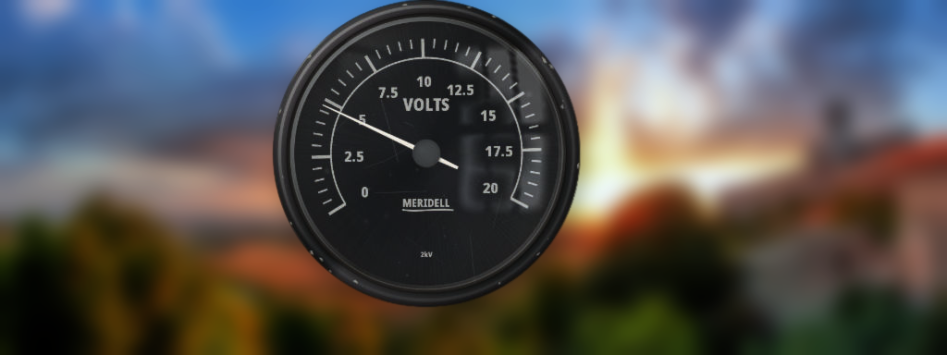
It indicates 4.75 V
